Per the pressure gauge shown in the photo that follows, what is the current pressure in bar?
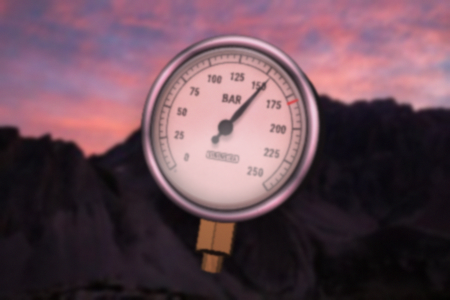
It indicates 155 bar
